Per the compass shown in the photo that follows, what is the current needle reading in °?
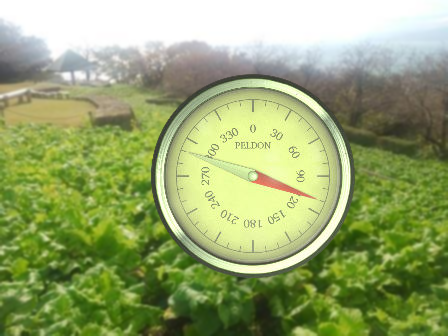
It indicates 110 °
